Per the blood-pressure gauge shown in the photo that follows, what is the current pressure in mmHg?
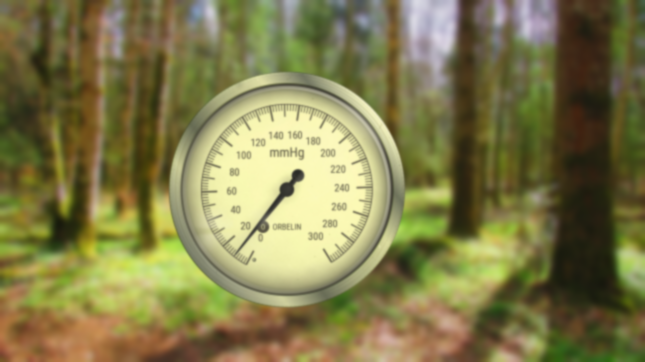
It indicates 10 mmHg
